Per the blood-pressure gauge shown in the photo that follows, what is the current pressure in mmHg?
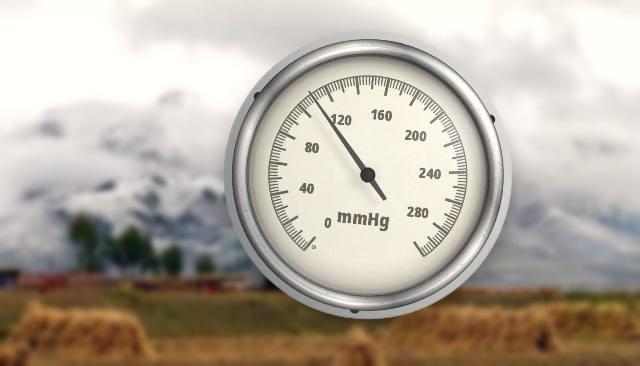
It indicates 110 mmHg
